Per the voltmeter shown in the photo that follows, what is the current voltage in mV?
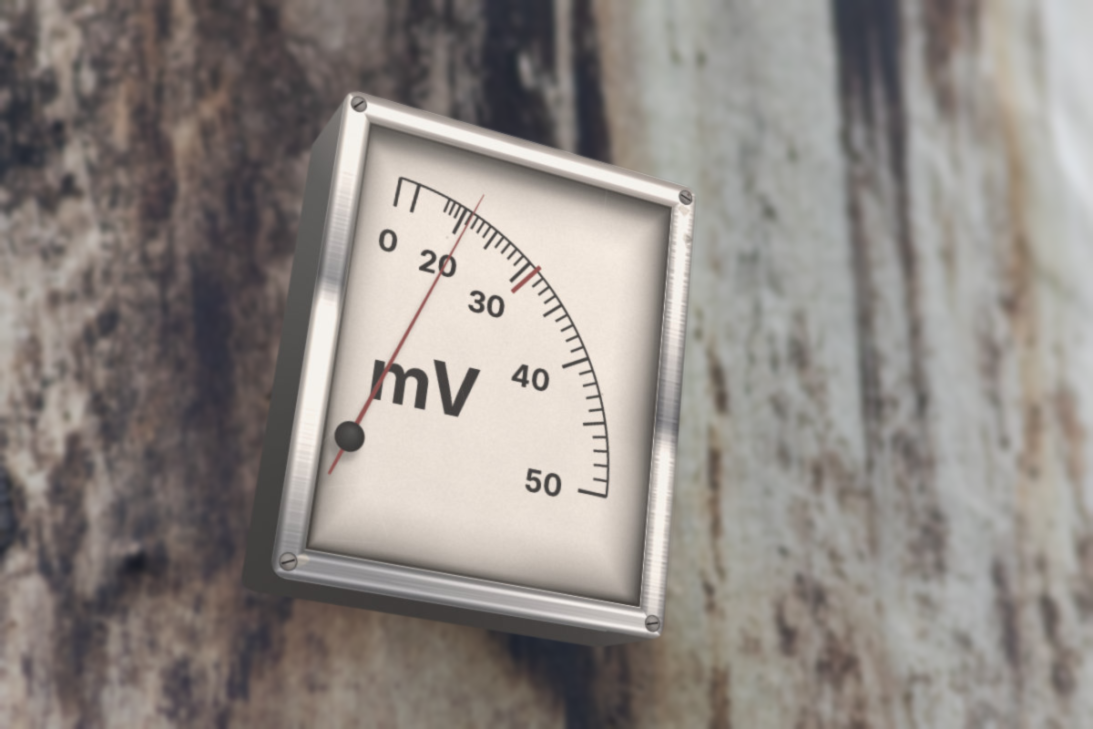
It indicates 21 mV
